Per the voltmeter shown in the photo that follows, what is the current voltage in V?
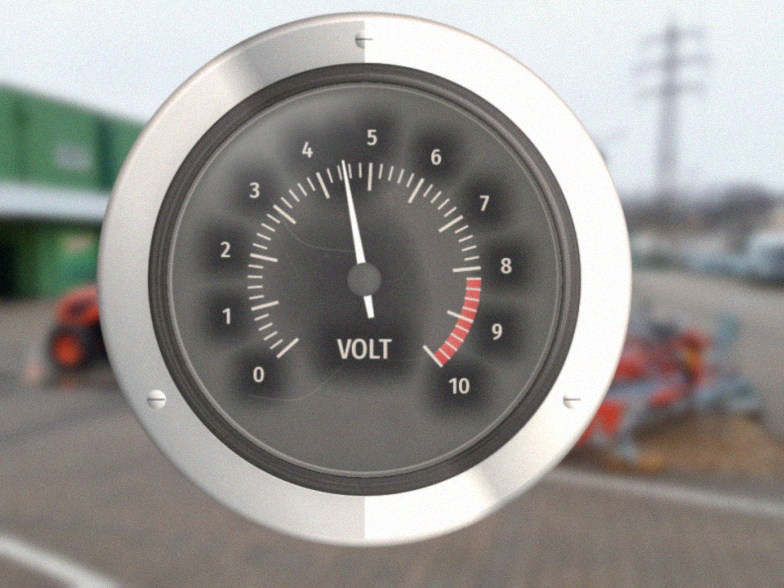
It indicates 4.5 V
